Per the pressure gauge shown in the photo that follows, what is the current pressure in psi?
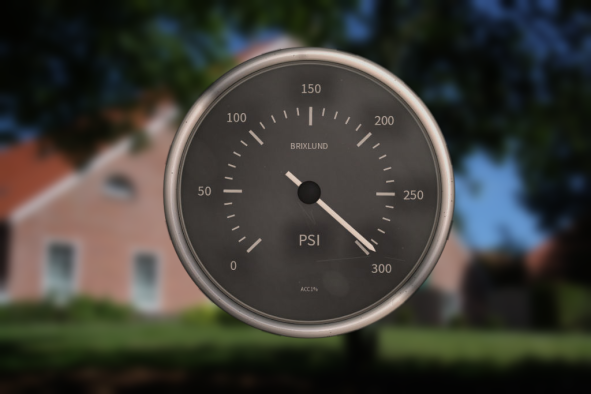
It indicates 295 psi
